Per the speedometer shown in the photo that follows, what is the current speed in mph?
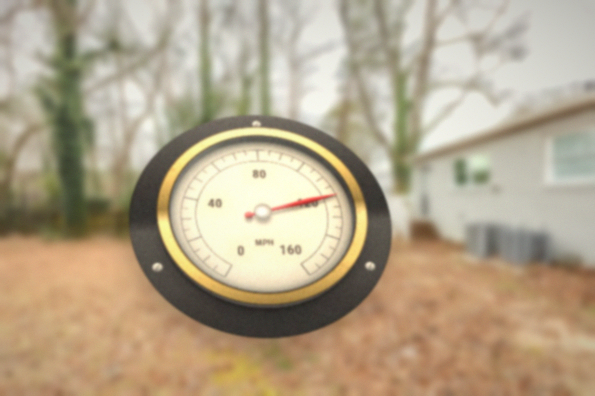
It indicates 120 mph
